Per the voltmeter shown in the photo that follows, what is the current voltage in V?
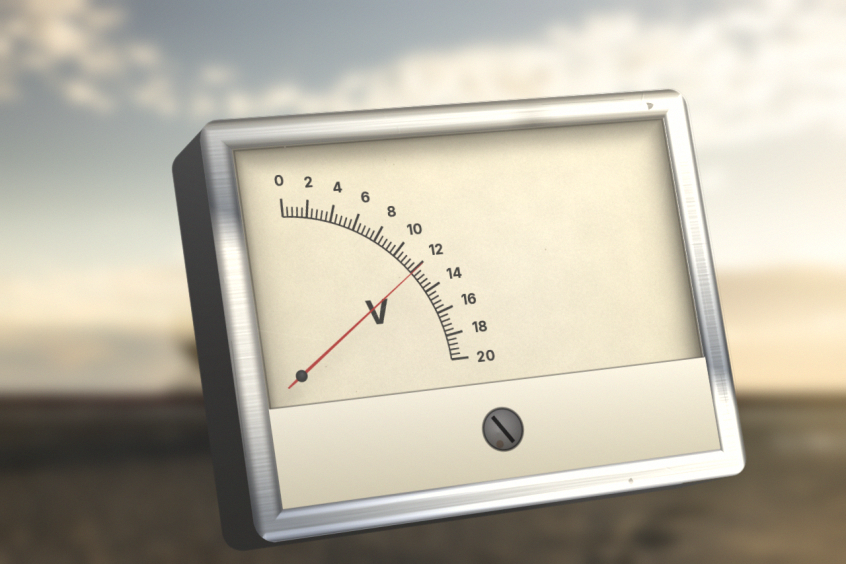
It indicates 12 V
